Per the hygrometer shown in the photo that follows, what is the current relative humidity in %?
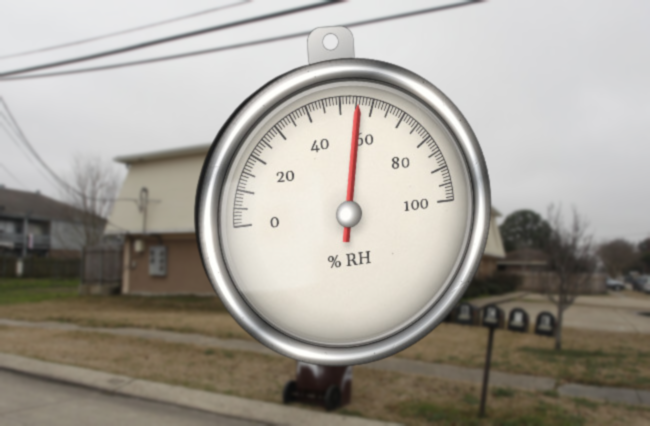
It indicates 55 %
